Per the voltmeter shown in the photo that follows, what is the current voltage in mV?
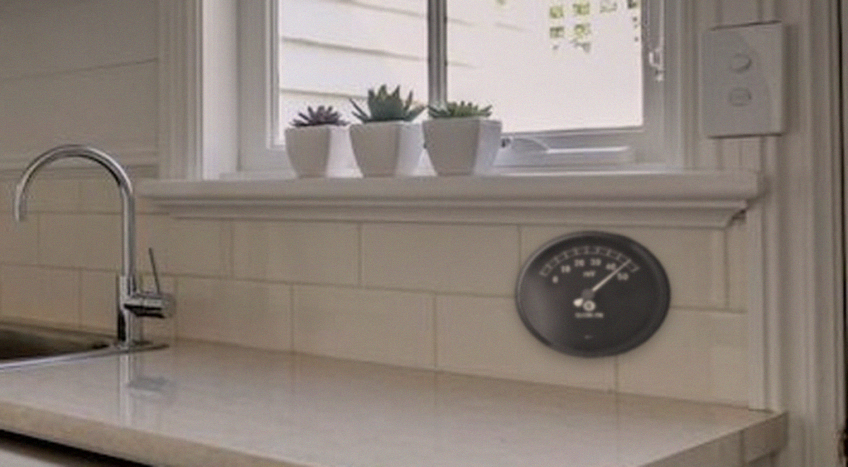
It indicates 45 mV
